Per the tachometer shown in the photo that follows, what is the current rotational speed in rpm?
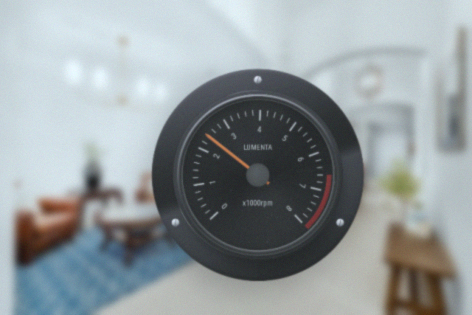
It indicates 2400 rpm
